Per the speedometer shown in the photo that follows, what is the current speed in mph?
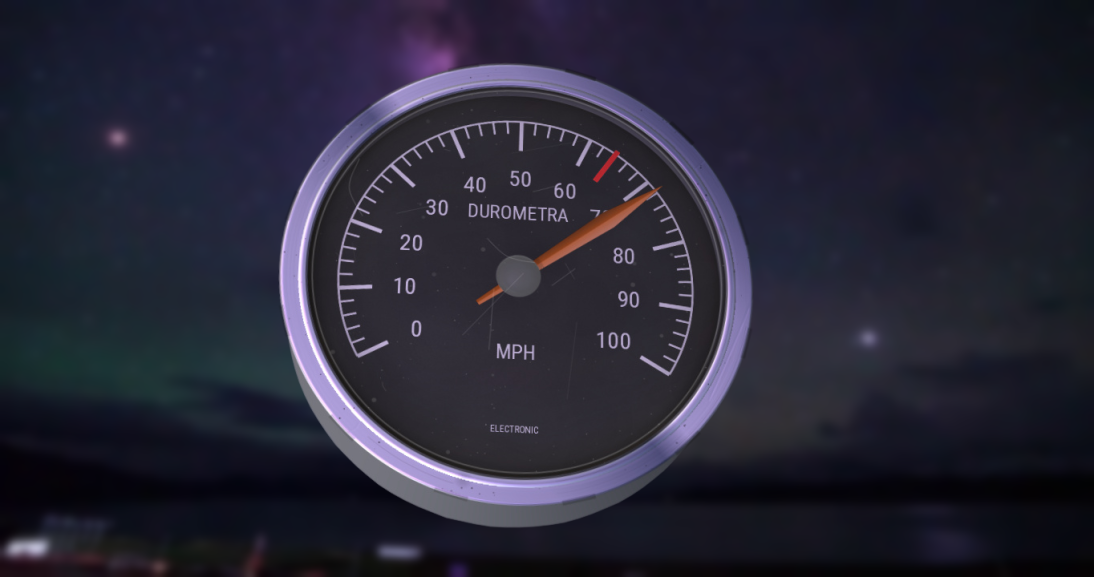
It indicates 72 mph
